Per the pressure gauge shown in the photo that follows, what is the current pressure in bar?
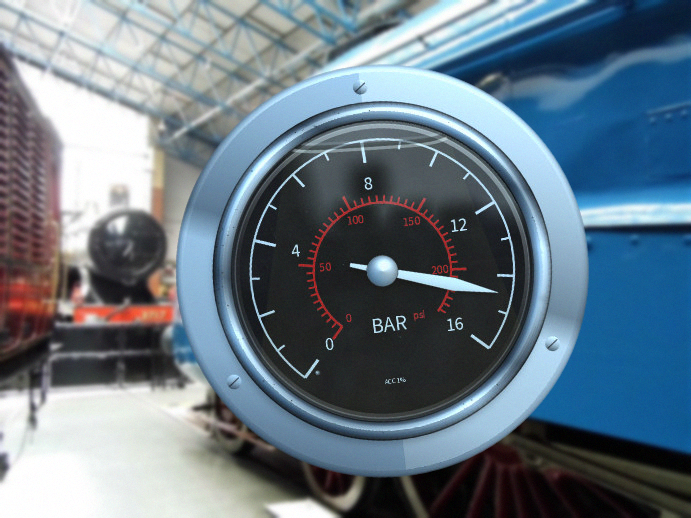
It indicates 14.5 bar
